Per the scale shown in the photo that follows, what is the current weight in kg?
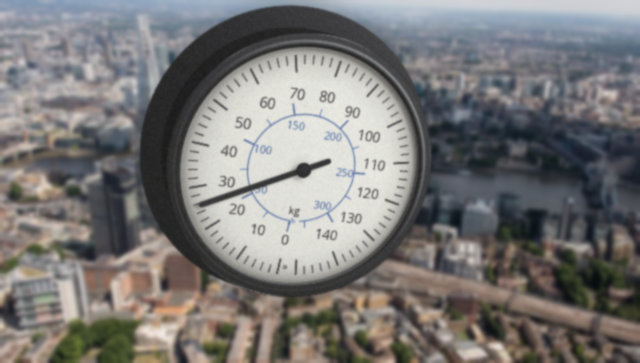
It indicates 26 kg
